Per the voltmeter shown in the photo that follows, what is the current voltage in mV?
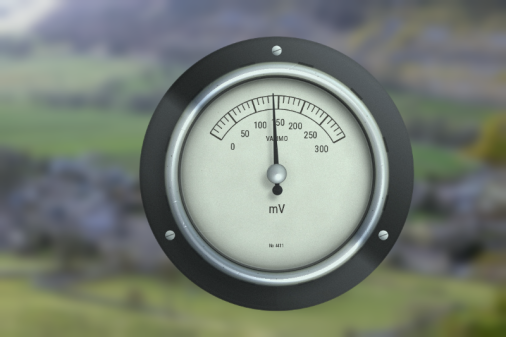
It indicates 140 mV
